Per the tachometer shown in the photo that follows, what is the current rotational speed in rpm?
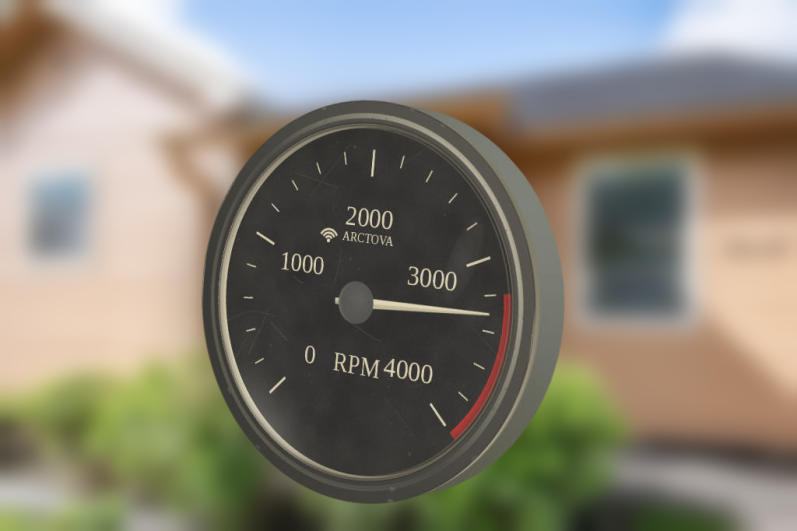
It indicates 3300 rpm
